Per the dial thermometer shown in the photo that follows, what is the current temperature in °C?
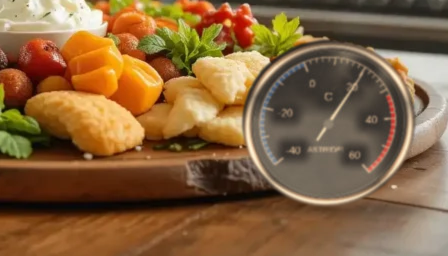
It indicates 20 °C
